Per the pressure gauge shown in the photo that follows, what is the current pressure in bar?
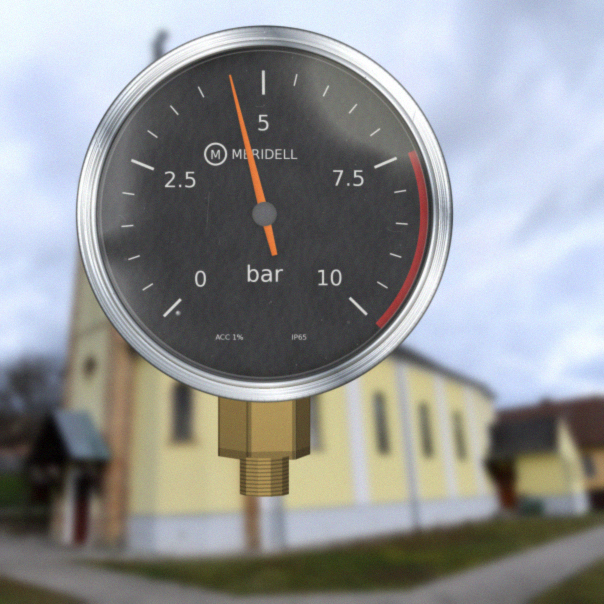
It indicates 4.5 bar
